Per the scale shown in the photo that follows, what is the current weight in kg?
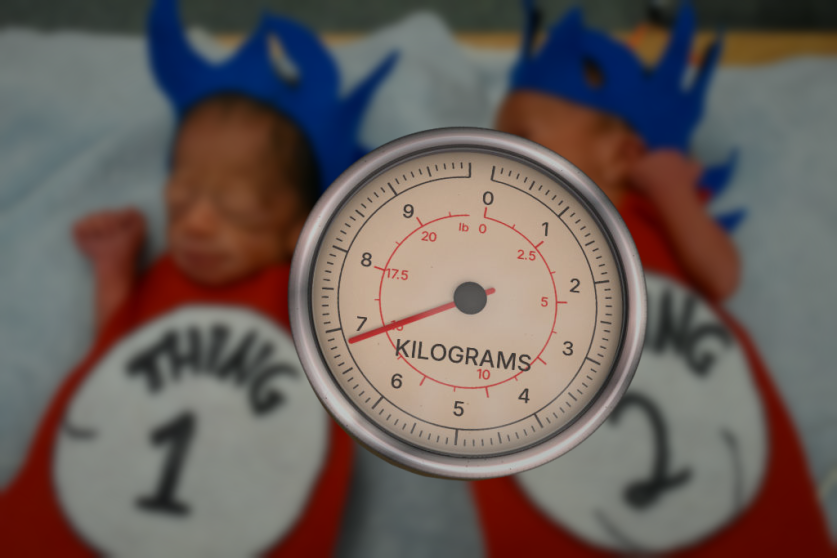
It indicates 6.8 kg
